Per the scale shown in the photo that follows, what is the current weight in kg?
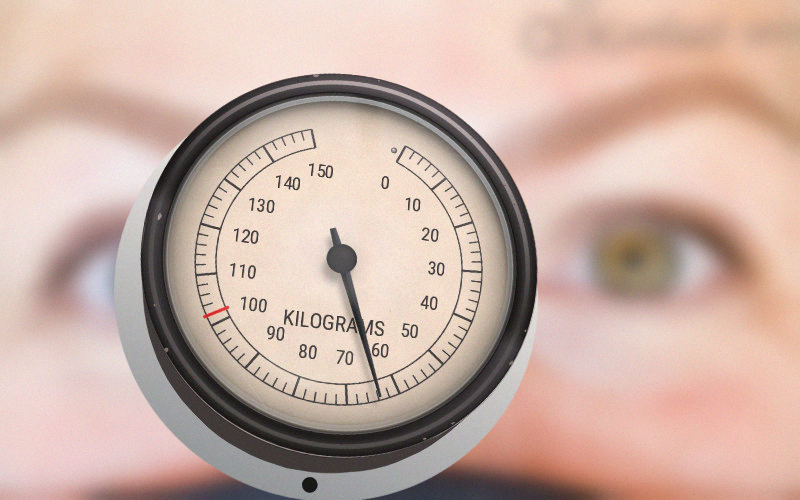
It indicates 64 kg
